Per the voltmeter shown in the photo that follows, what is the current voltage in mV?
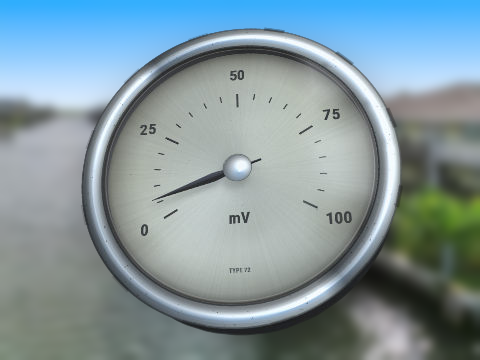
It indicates 5 mV
